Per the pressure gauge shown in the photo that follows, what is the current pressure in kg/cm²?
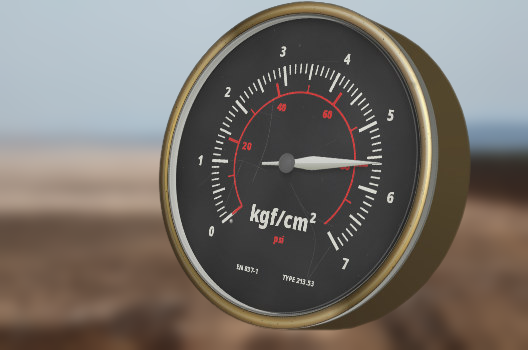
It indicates 5.6 kg/cm²
